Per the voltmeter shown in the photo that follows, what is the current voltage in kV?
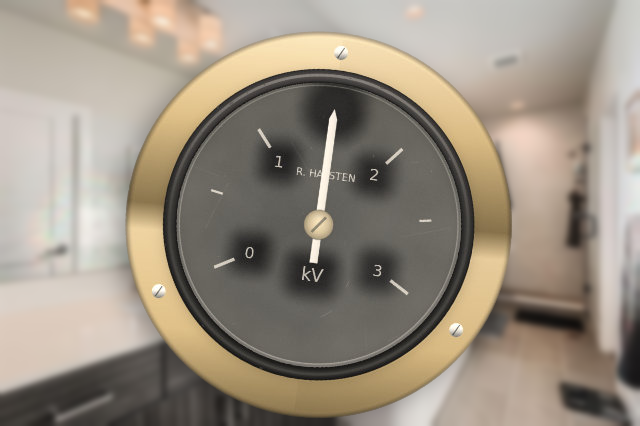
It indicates 1.5 kV
